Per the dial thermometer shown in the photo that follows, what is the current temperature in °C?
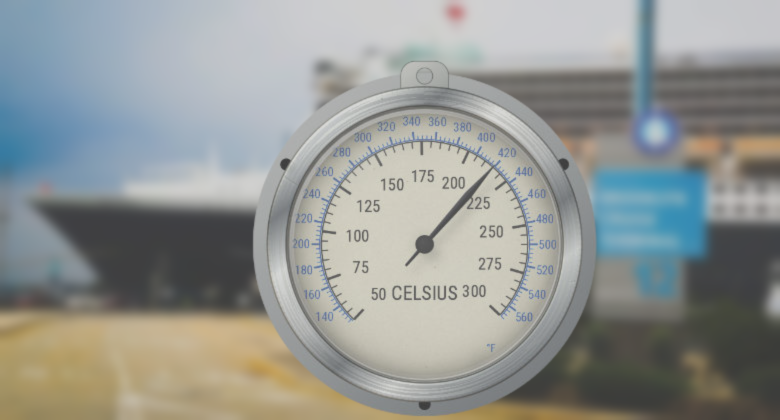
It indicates 215 °C
